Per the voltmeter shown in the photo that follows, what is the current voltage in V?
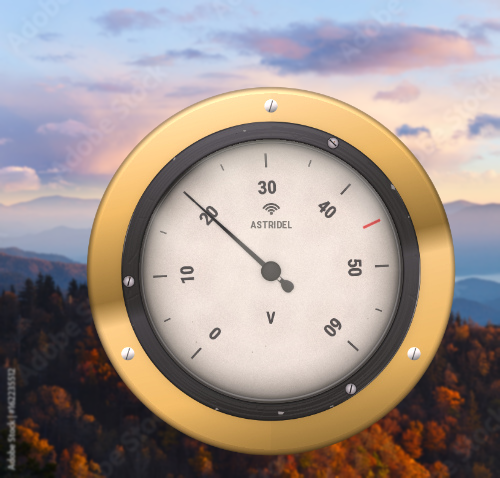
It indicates 20 V
